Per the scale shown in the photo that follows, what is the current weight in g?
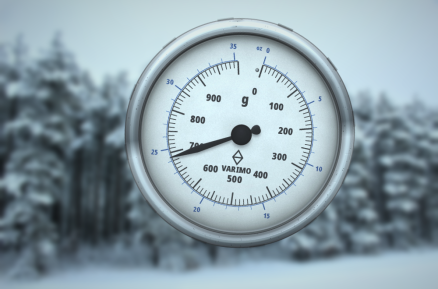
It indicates 690 g
